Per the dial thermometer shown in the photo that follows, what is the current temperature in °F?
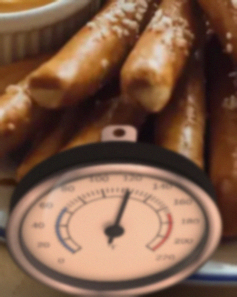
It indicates 120 °F
